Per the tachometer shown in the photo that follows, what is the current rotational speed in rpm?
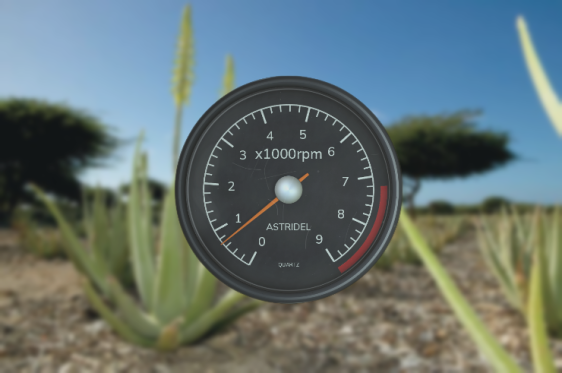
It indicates 700 rpm
